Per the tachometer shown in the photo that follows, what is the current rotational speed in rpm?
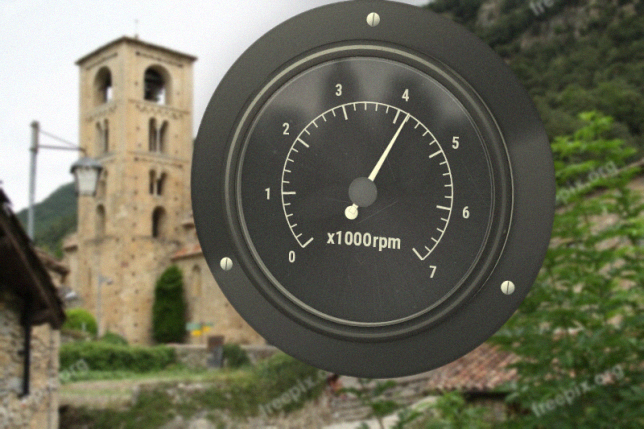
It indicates 4200 rpm
